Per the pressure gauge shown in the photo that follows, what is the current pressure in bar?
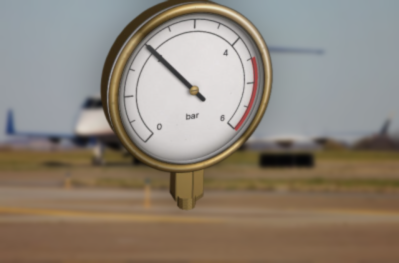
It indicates 2 bar
